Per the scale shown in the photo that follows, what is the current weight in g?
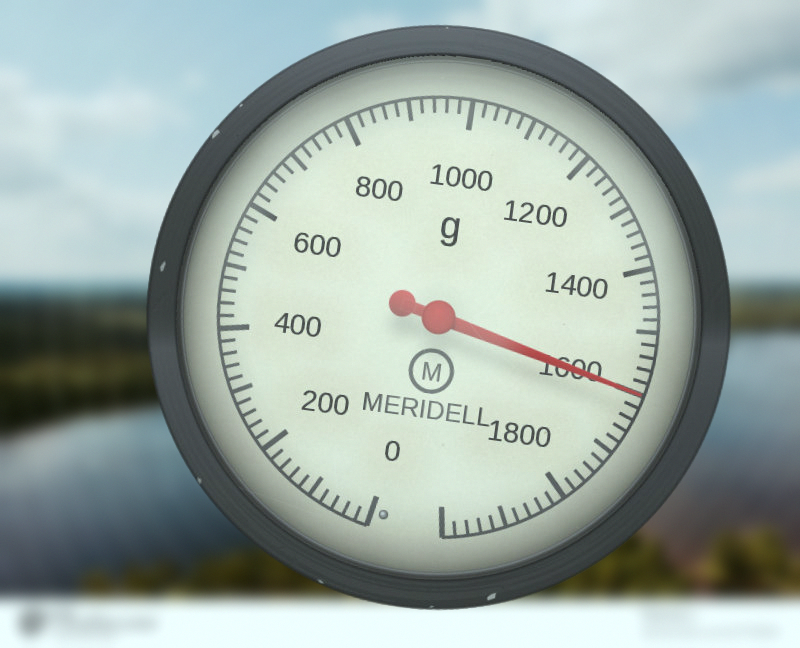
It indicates 1600 g
